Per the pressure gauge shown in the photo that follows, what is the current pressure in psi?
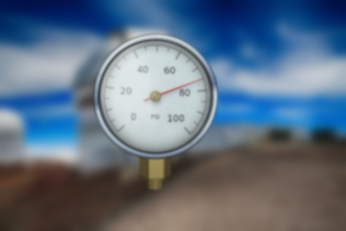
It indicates 75 psi
